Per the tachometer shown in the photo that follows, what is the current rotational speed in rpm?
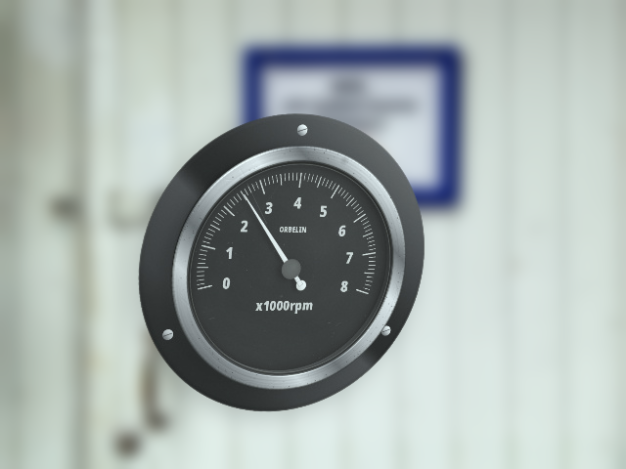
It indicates 2500 rpm
